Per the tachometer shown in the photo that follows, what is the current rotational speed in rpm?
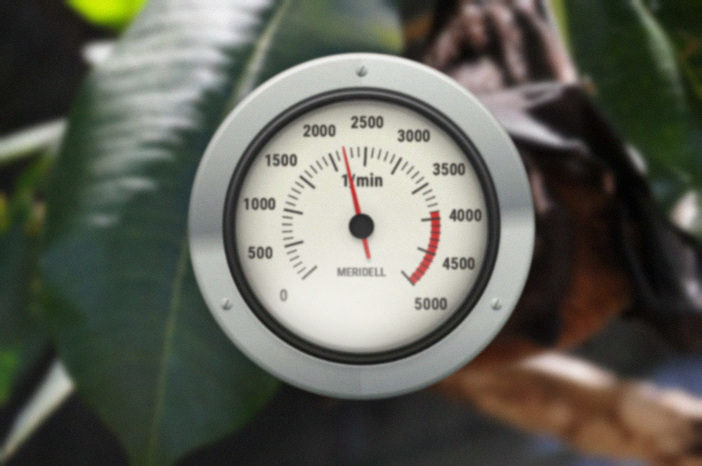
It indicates 2200 rpm
